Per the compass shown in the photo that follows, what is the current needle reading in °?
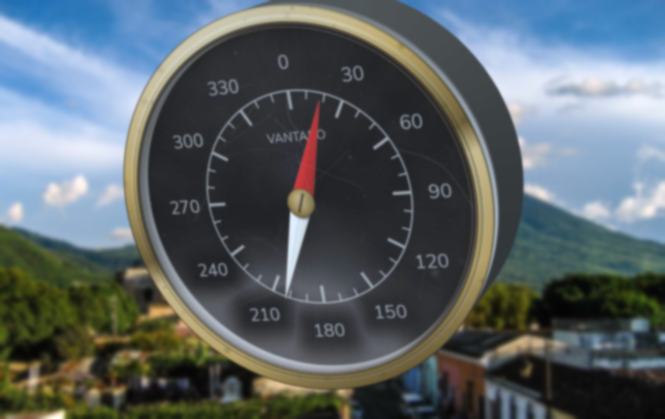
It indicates 20 °
